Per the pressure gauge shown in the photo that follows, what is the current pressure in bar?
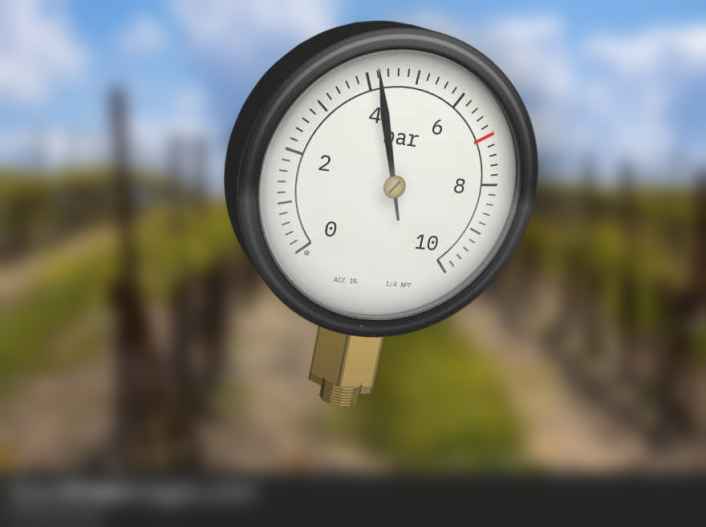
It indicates 4.2 bar
